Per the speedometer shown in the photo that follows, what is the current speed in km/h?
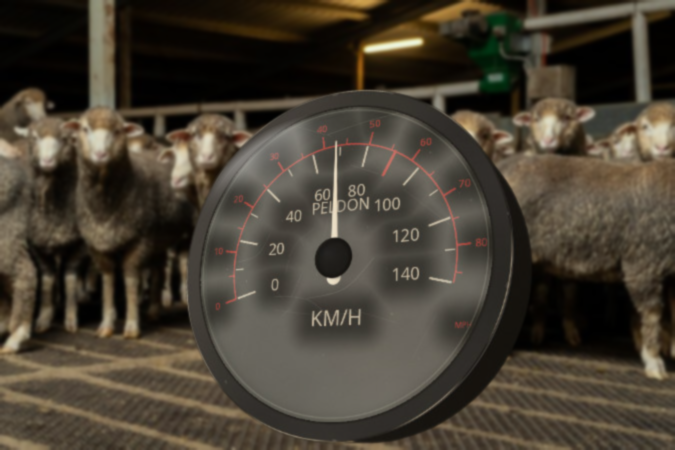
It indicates 70 km/h
